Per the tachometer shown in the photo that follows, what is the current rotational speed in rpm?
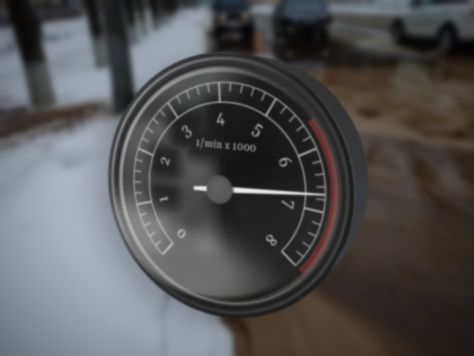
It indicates 6700 rpm
